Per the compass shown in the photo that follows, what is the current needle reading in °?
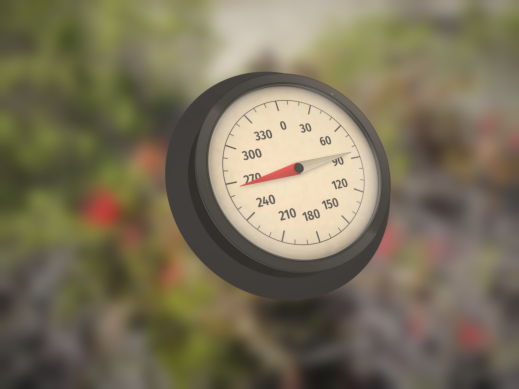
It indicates 265 °
